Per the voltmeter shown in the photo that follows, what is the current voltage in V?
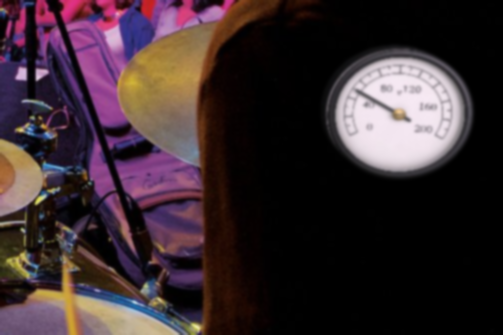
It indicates 50 V
